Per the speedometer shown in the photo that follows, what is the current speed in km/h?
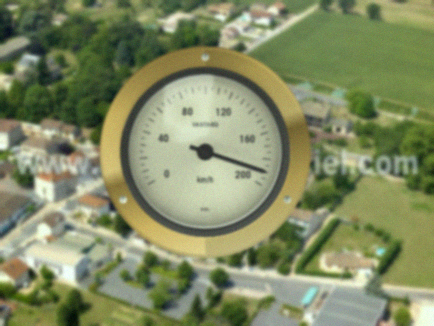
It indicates 190 km/h
